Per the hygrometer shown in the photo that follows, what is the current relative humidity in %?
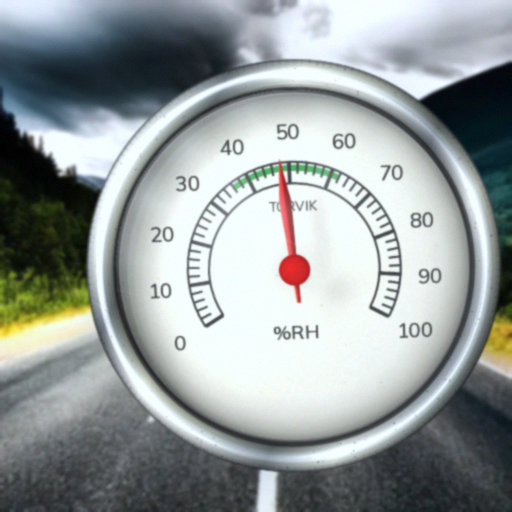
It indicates 48 %
